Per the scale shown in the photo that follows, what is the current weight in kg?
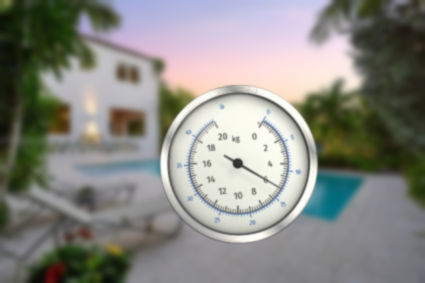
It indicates 6 kg
